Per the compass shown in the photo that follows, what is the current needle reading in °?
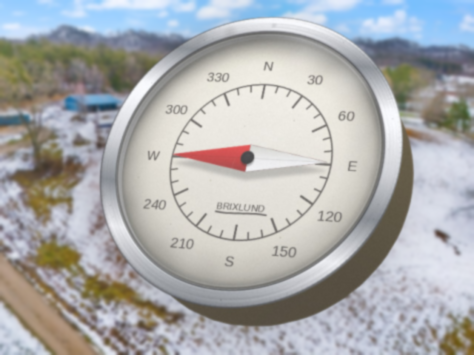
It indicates 270 °
